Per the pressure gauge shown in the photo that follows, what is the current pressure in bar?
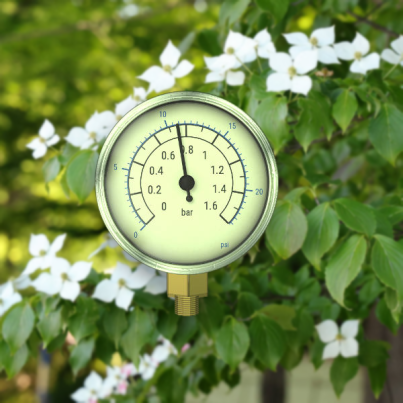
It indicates 0.75 bar
